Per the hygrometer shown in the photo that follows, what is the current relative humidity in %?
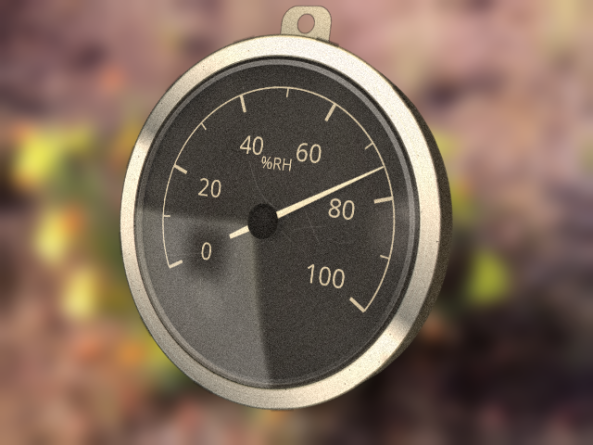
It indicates 75 %
